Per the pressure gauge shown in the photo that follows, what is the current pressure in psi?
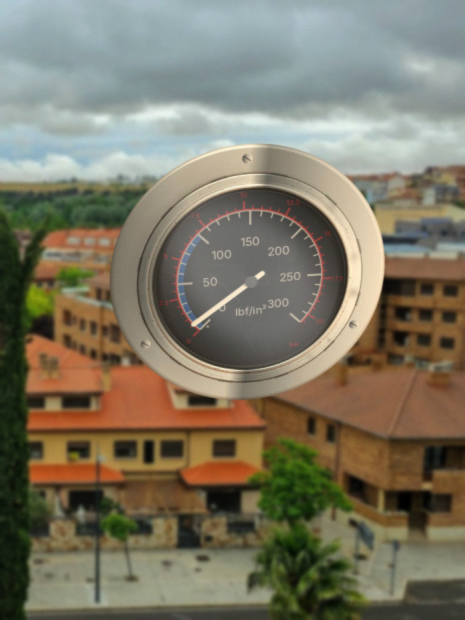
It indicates 10 psi
